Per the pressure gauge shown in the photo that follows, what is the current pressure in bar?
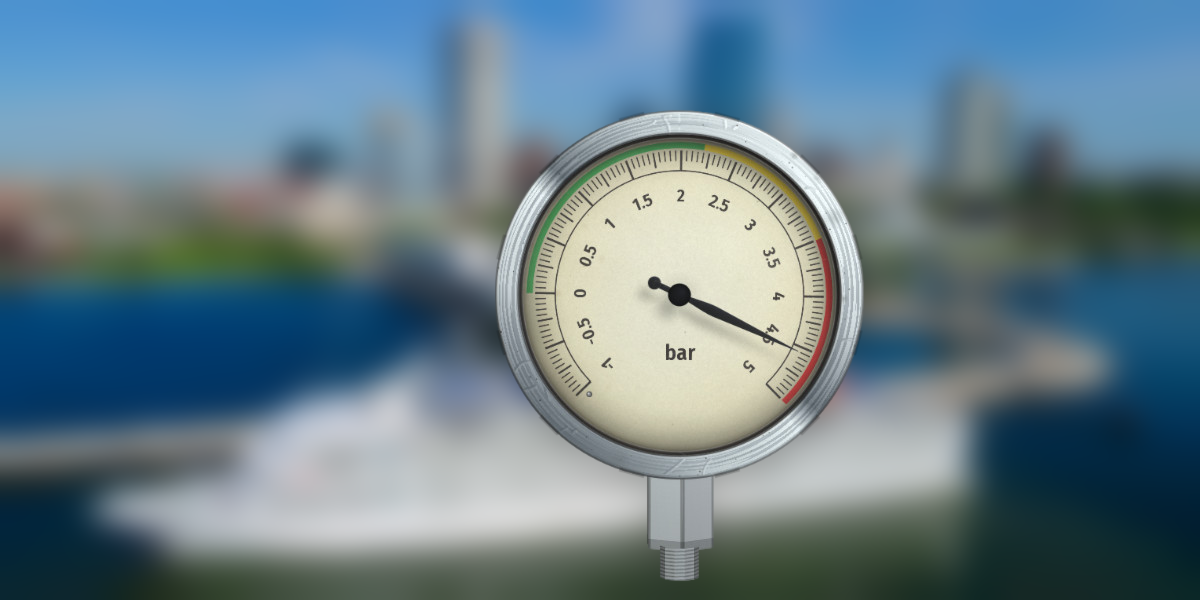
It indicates 4.55 bar
